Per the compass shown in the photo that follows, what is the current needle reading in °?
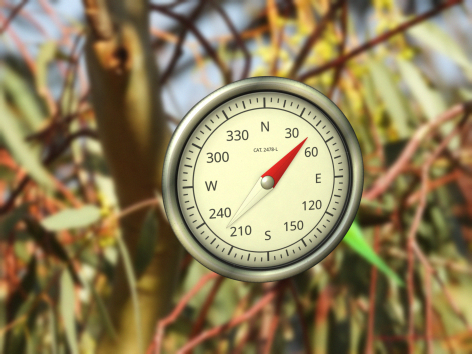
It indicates 45 °
